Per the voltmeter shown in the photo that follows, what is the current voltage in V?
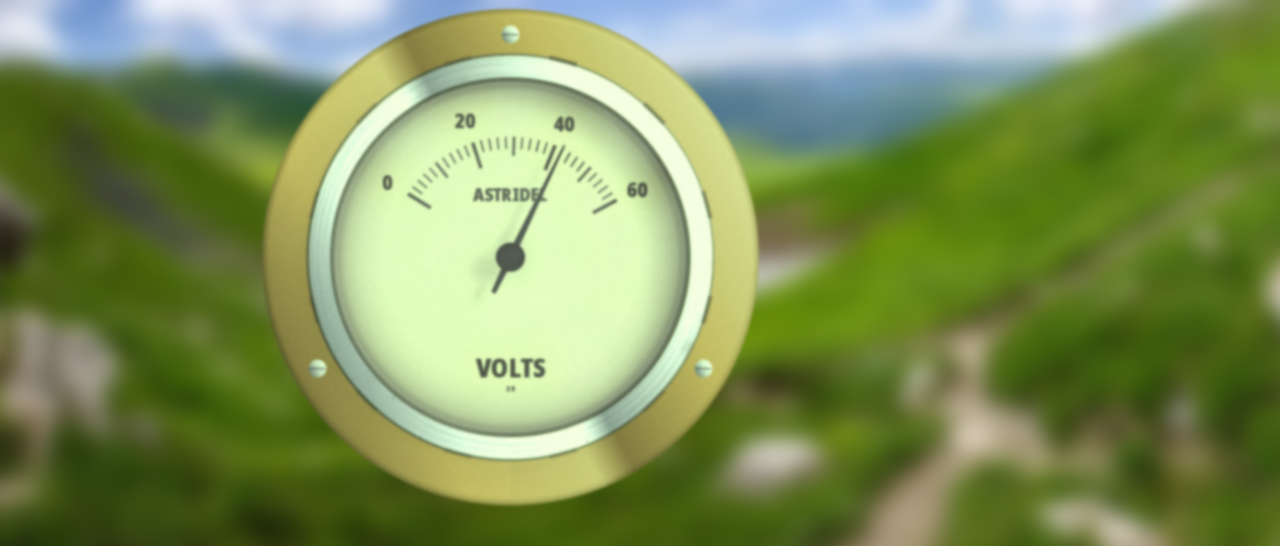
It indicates 42 V
